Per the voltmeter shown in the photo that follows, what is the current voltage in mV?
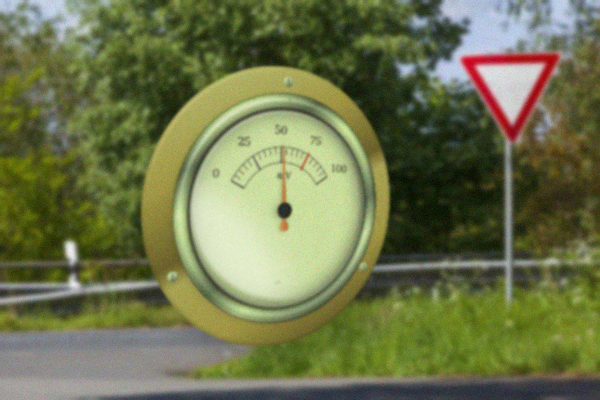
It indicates 50 mV
